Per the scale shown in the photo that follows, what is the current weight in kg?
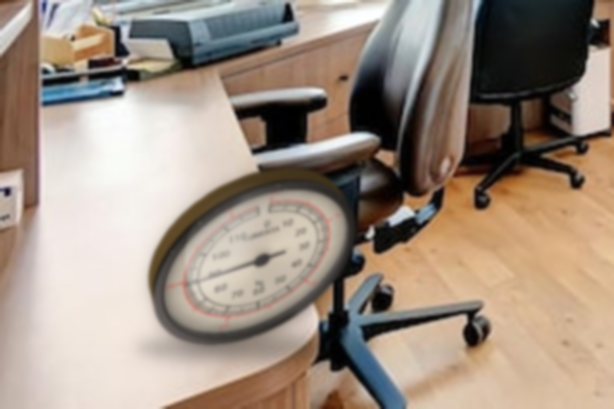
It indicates 90 kg
